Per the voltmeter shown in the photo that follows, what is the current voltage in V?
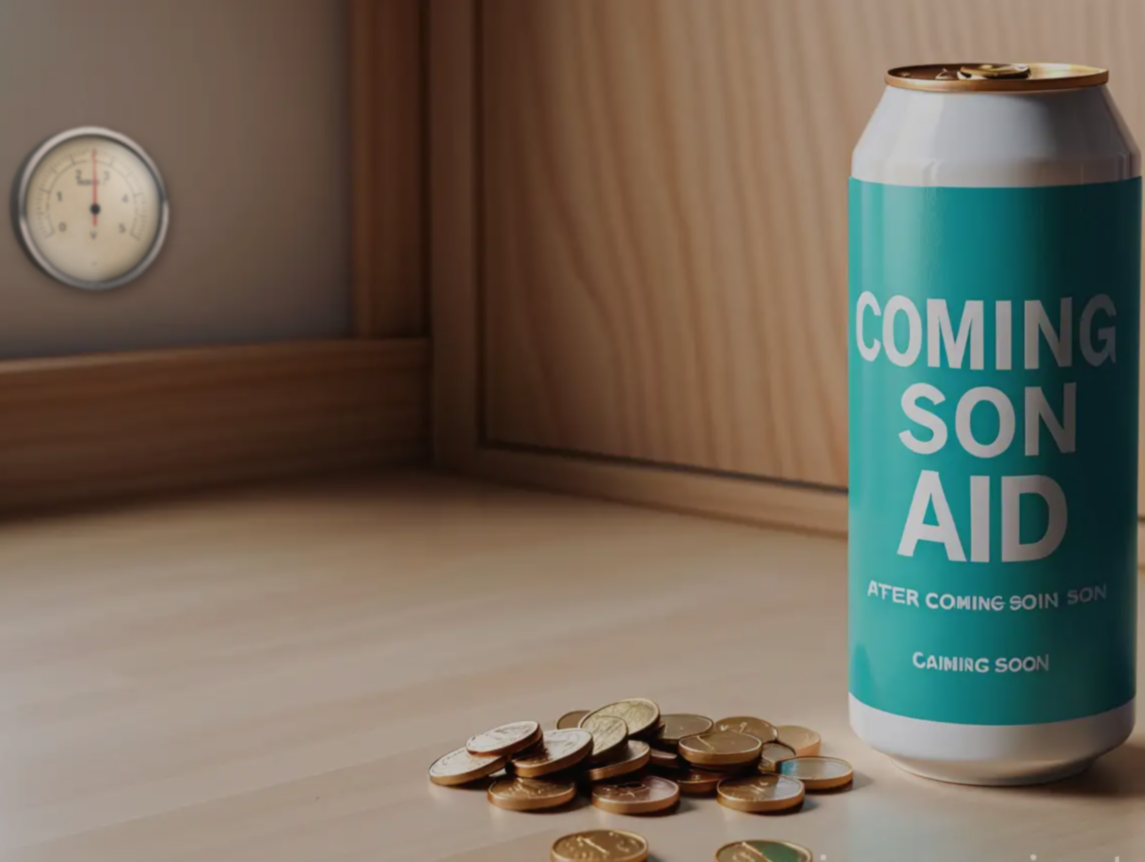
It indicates 2.5 V
